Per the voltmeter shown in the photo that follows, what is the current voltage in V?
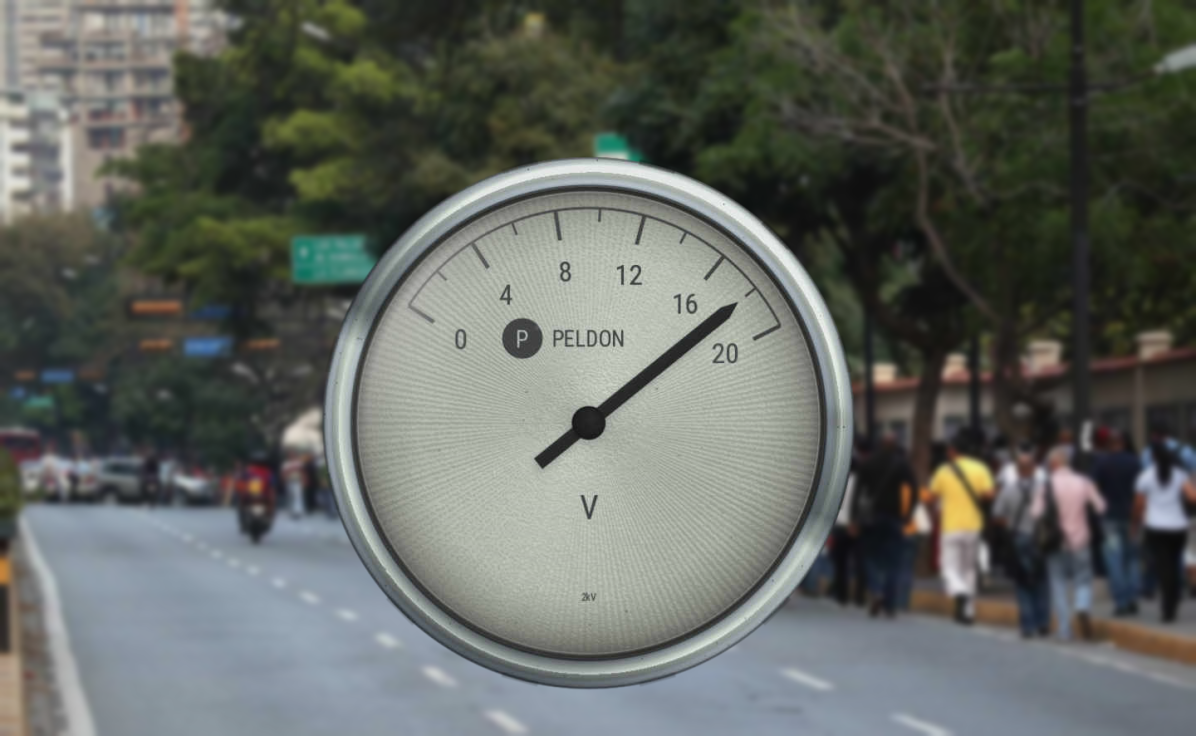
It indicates 18 V
